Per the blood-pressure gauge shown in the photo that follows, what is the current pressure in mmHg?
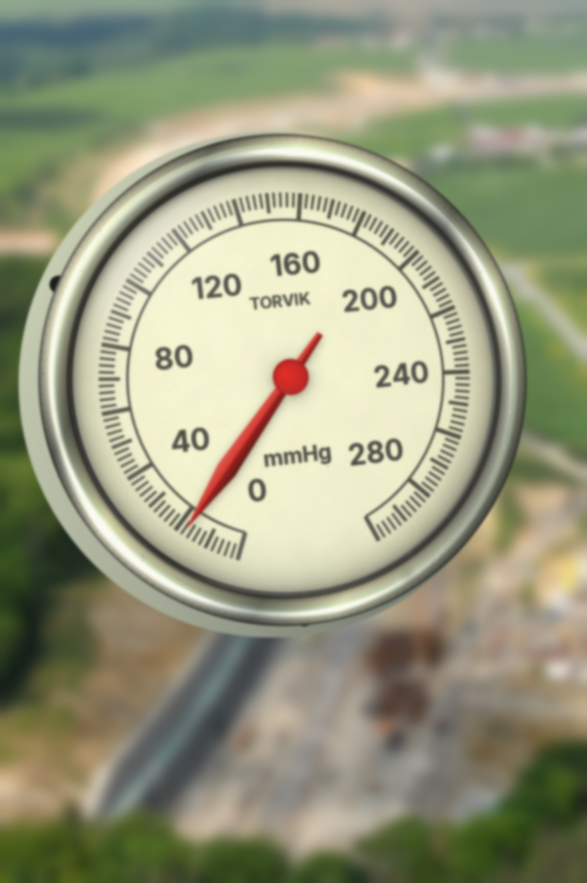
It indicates 18 mmHg
